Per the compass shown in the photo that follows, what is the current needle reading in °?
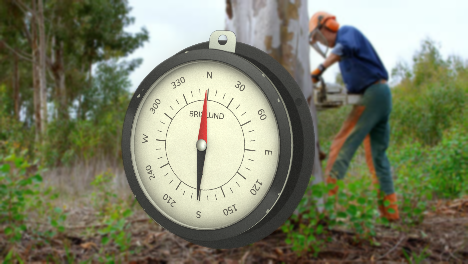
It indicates 0 °
